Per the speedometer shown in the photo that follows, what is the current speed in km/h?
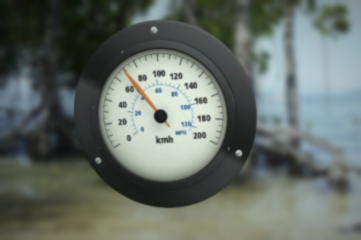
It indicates 70 km/h
